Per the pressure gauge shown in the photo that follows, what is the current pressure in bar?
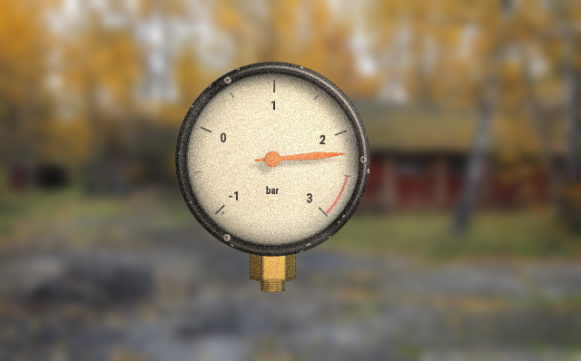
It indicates 2.25 bar
